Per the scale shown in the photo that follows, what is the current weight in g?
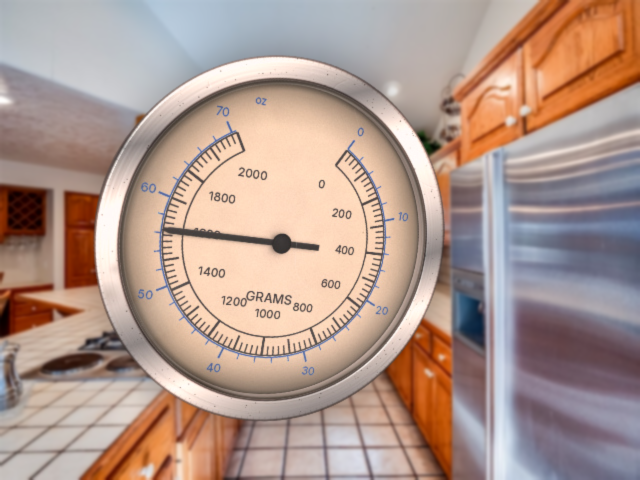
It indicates 1600 g
